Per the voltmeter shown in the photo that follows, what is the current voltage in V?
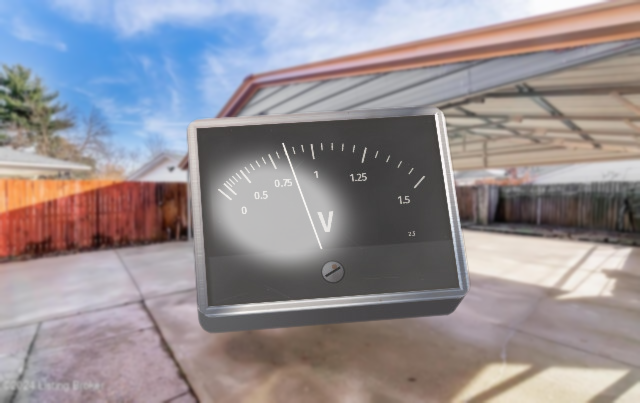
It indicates 0.85 V
